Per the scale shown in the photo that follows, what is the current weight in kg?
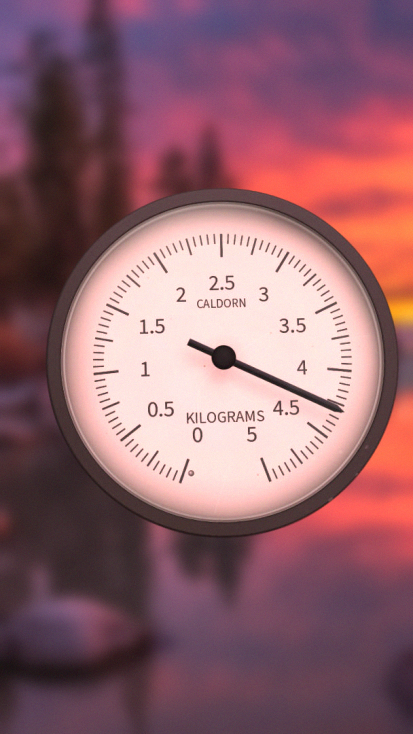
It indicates 4.3 kg
